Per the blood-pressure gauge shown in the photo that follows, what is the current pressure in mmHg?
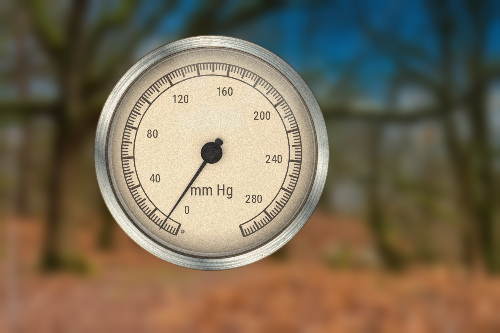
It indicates 10 mmHg
